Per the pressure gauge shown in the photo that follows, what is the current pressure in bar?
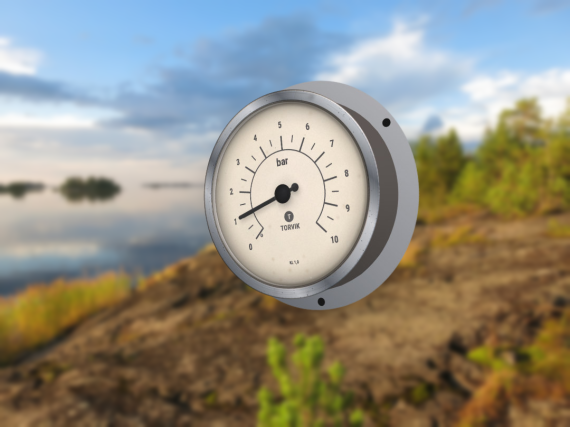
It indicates 1 bar
